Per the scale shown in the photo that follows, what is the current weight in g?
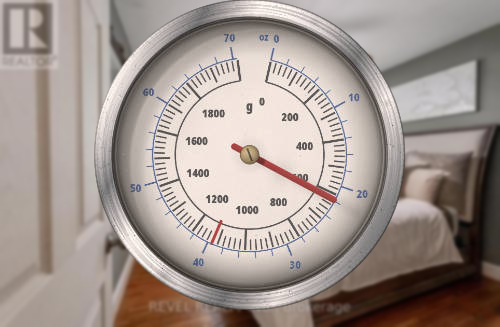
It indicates 620 g
